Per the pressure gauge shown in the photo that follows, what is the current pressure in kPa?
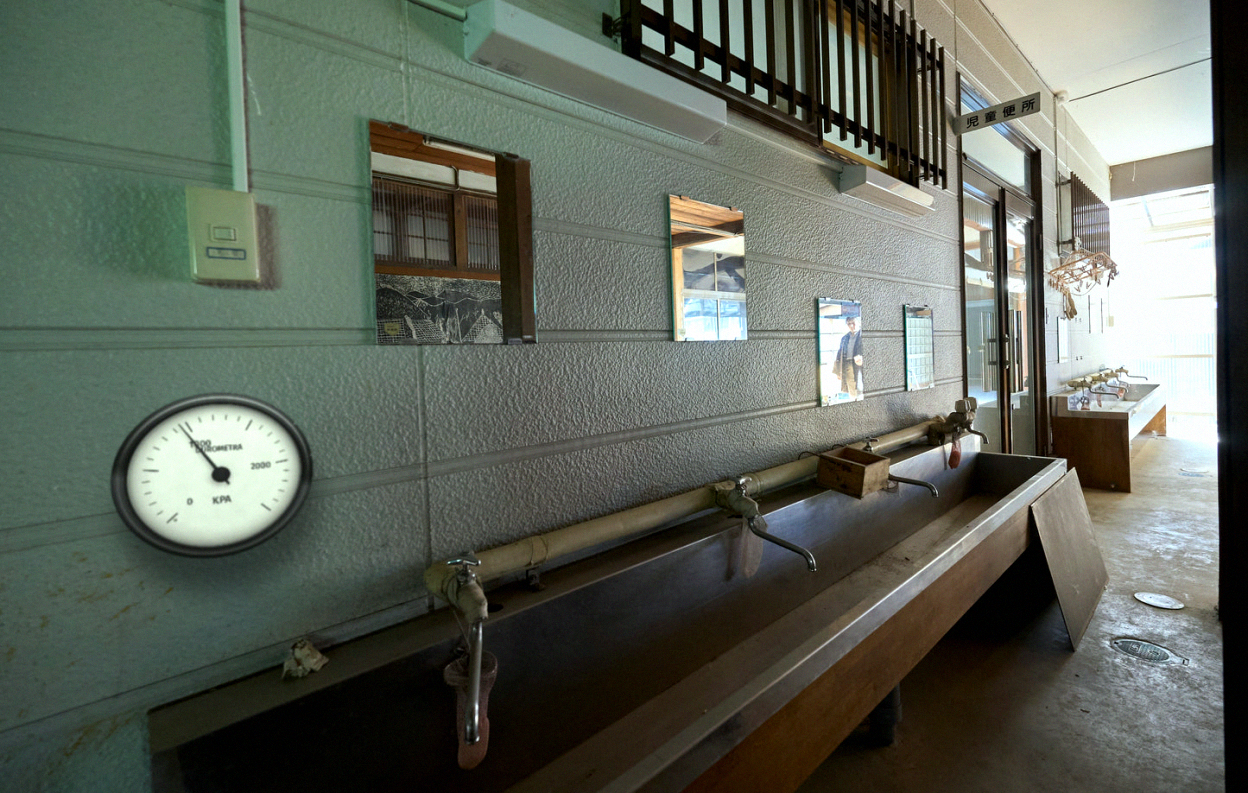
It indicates 950 kPa
